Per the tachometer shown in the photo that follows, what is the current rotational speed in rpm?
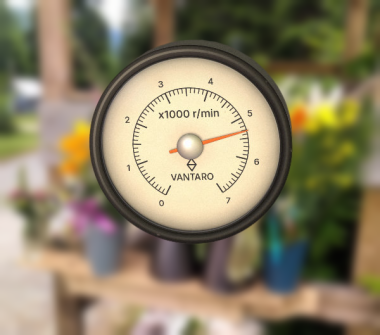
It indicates 5300 rpm
